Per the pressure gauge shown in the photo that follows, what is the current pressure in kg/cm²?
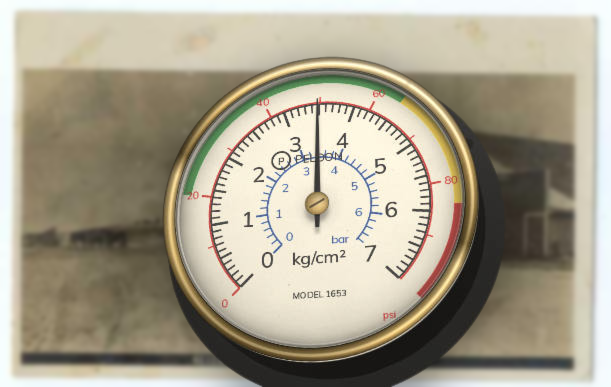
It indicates 3.5 kg/cm²
